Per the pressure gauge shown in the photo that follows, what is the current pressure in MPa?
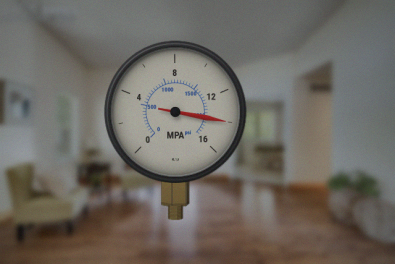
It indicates 14 MPa
